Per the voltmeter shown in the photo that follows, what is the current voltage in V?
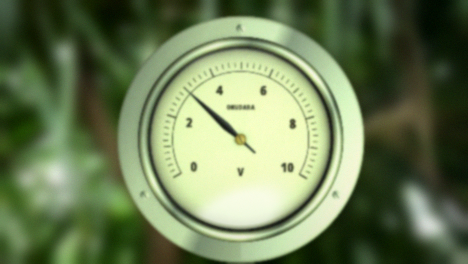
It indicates 3 V
